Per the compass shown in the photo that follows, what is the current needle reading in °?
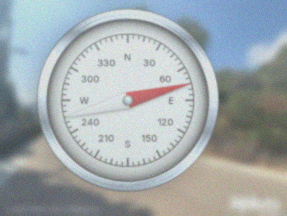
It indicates 75 °
